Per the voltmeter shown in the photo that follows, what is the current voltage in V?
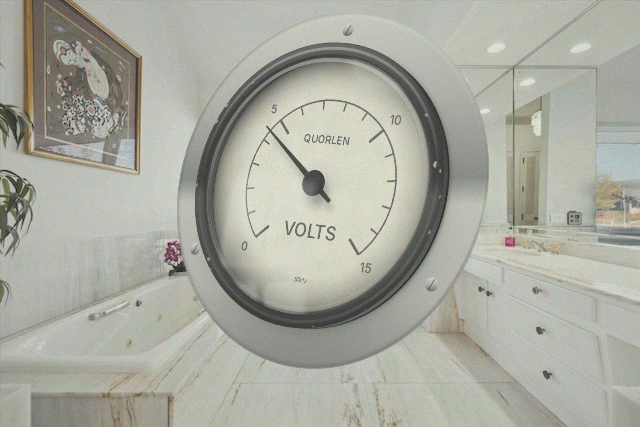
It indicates 4.5 V
